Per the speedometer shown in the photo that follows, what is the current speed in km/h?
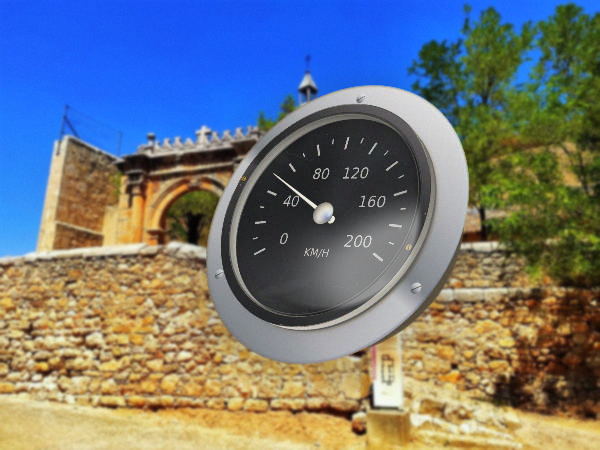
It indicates 50 km/h
